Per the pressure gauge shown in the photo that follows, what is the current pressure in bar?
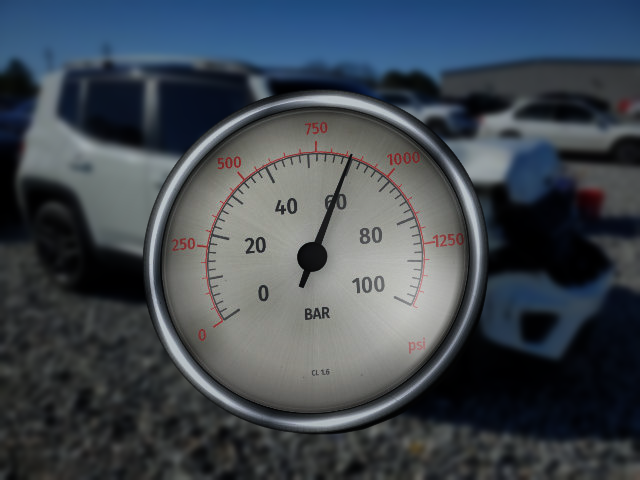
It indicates 60 bar
